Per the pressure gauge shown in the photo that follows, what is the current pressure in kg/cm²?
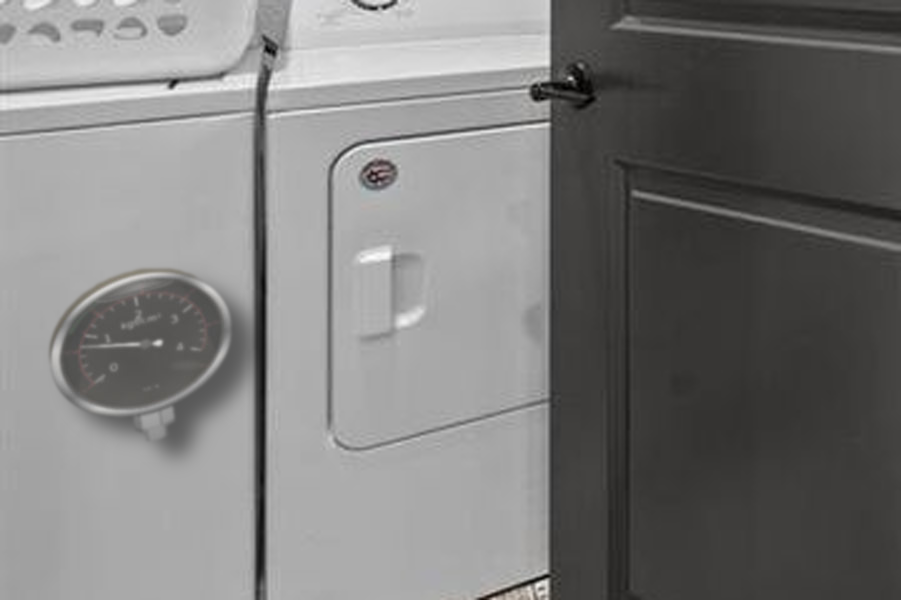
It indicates 0.8 kg/cm²
